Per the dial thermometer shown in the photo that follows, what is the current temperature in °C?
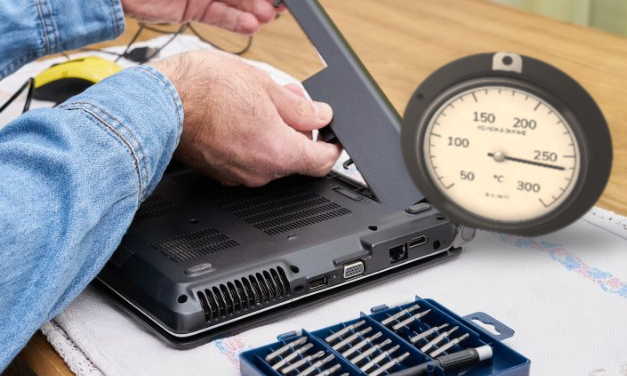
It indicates 260 °C
